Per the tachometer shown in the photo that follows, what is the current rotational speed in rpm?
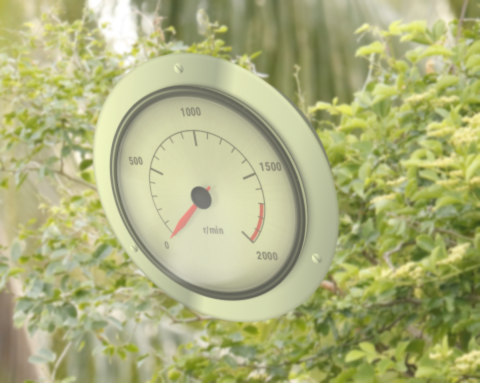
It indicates 0 rpm
